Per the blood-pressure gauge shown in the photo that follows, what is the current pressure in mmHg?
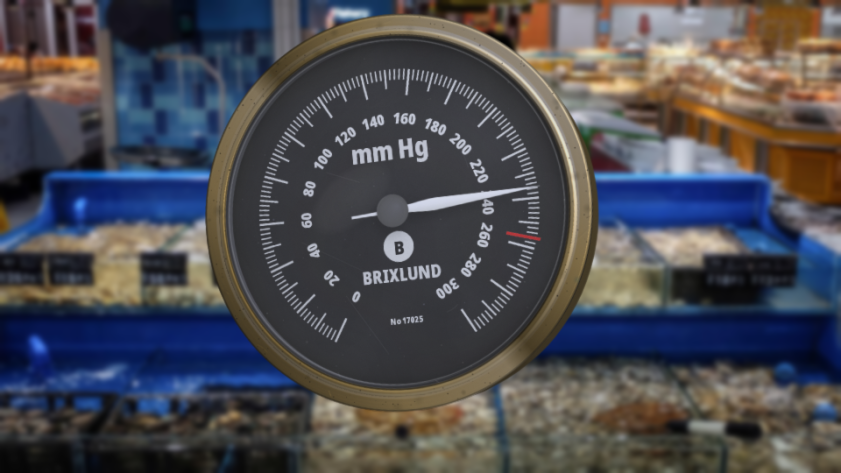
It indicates 236 mmHg
